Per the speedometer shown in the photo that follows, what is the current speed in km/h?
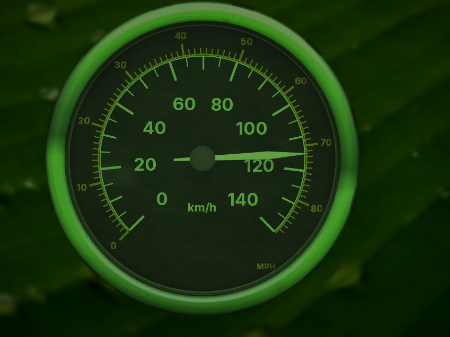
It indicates 115 km/h
